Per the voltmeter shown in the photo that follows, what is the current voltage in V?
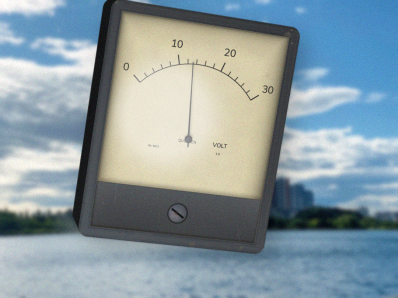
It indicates 13 V
